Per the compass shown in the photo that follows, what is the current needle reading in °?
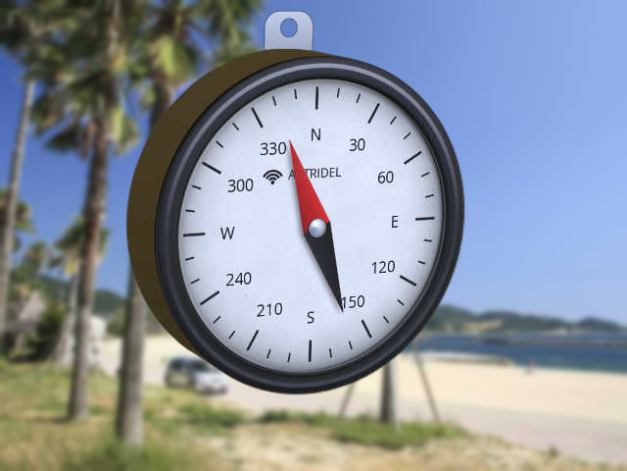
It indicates 340 °
